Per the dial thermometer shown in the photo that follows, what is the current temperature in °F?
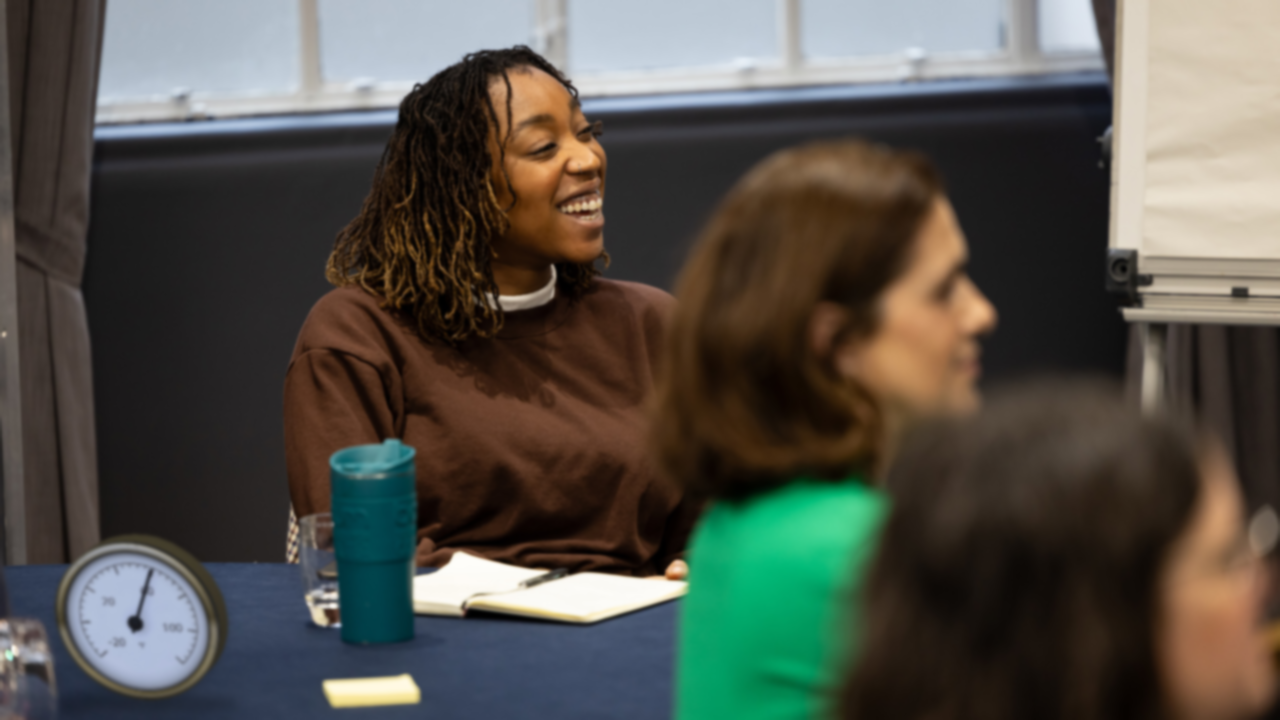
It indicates 60 °F
